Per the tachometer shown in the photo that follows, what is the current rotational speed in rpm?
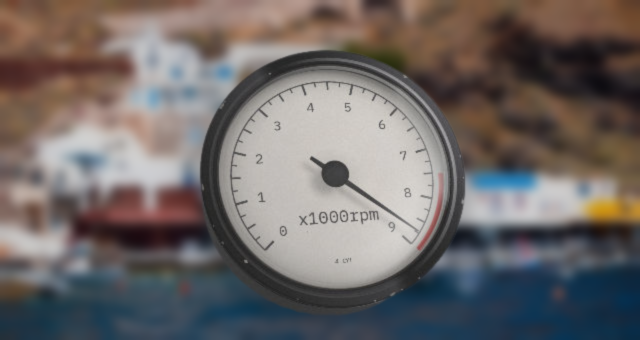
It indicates 8750 rpm
